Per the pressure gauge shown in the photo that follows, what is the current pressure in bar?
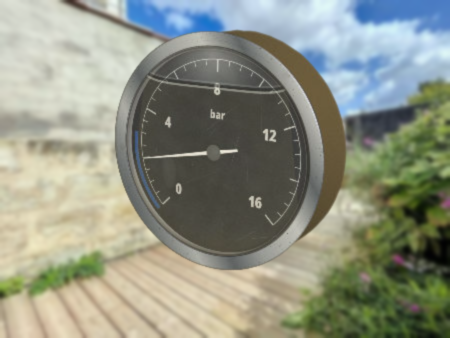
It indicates 2 bar
